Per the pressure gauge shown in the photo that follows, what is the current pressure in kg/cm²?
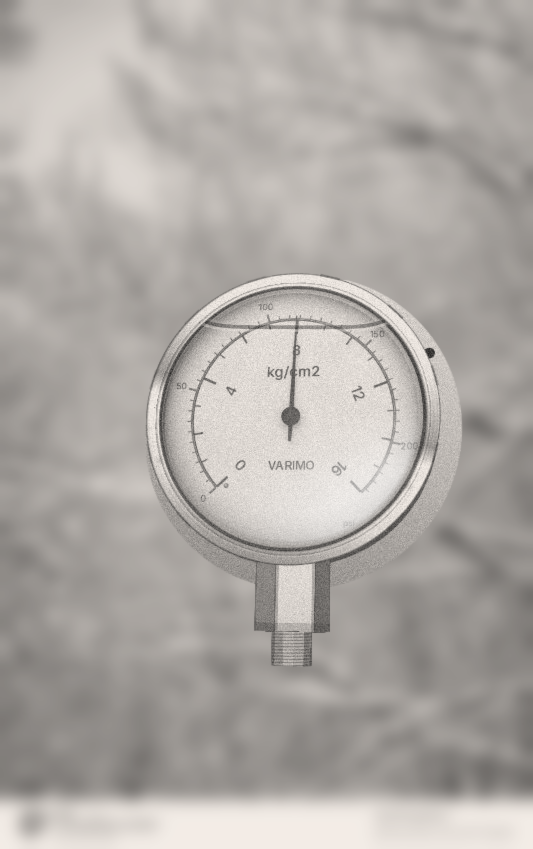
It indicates 8 kg/cm²
